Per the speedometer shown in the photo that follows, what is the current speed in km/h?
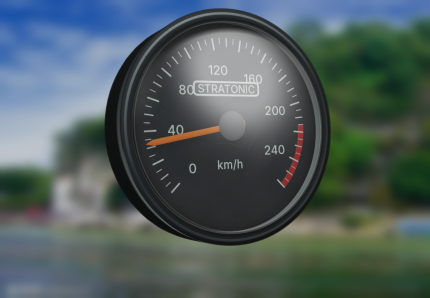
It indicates 32.5 km/h
